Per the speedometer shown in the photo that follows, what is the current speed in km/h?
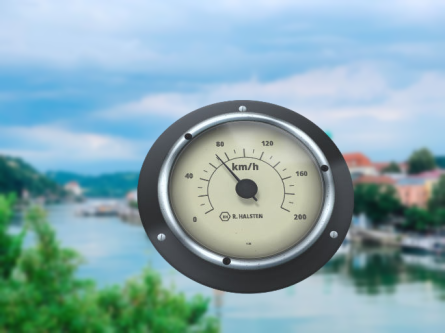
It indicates 70 km/h
